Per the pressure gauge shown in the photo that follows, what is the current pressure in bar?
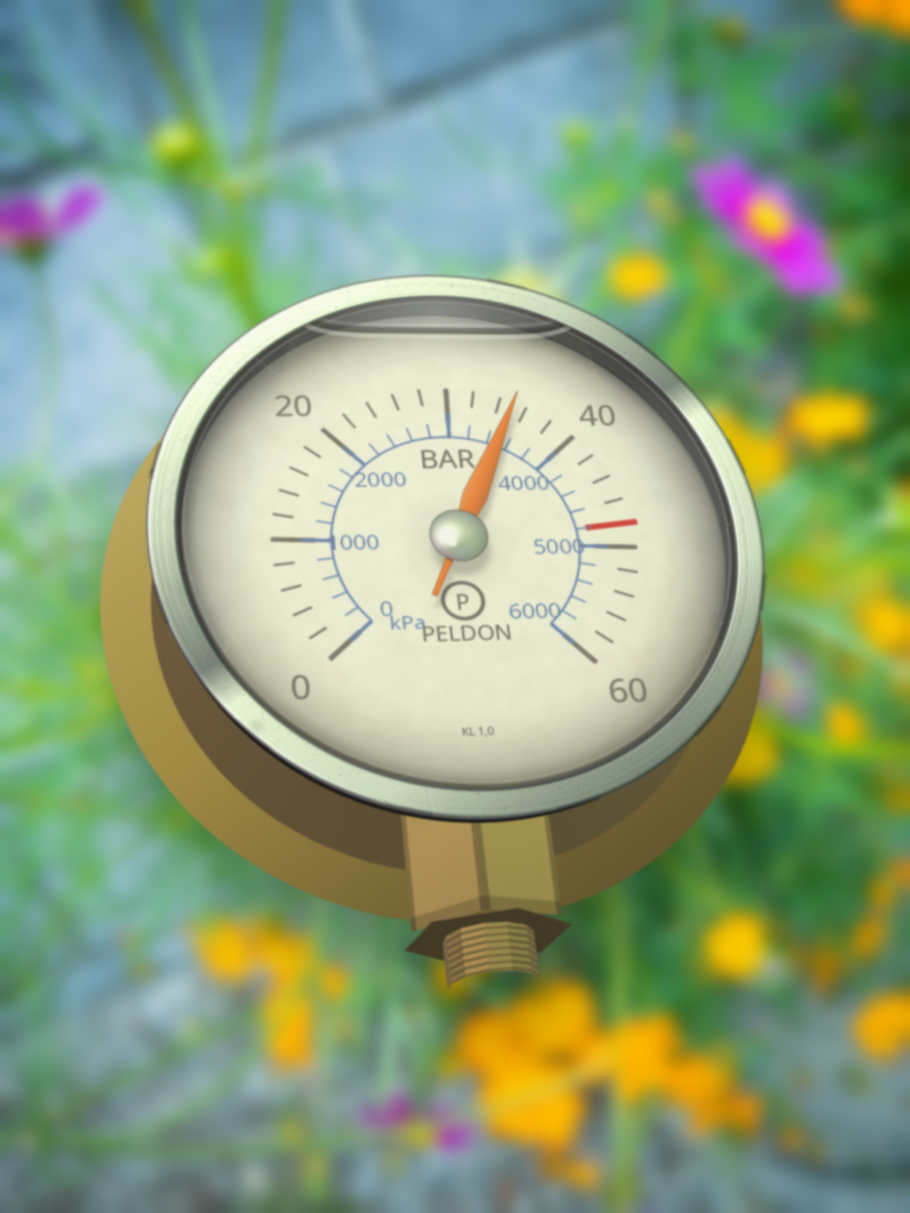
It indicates 35 bar
